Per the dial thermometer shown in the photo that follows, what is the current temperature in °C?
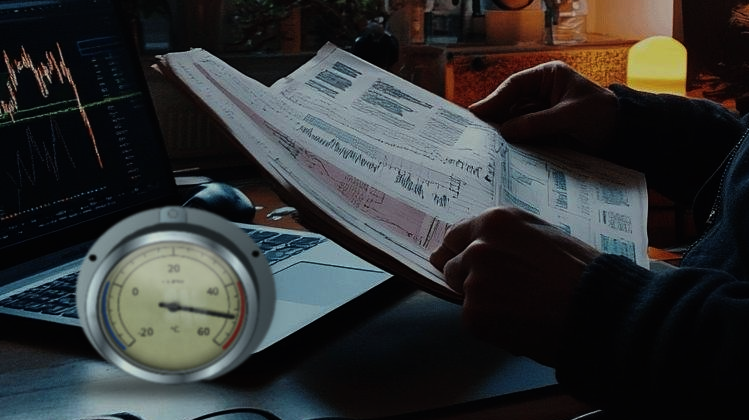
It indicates 50 °C
